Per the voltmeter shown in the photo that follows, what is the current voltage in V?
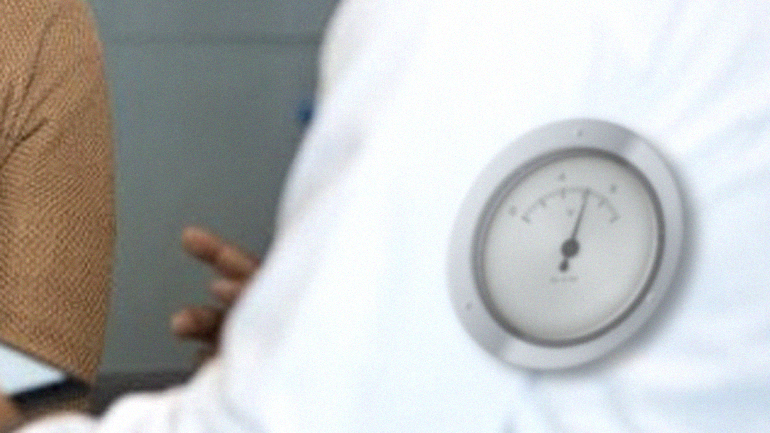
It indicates 6 V
